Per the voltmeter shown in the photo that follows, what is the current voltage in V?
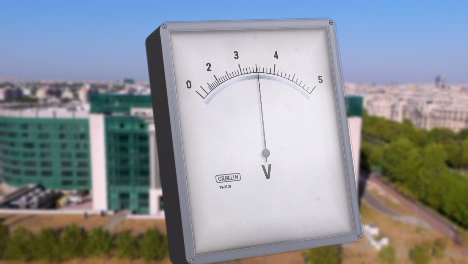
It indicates 3.5 V
